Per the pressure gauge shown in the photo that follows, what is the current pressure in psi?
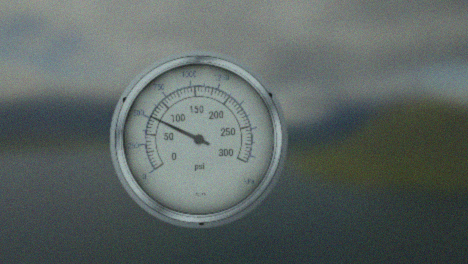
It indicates 75 psi
